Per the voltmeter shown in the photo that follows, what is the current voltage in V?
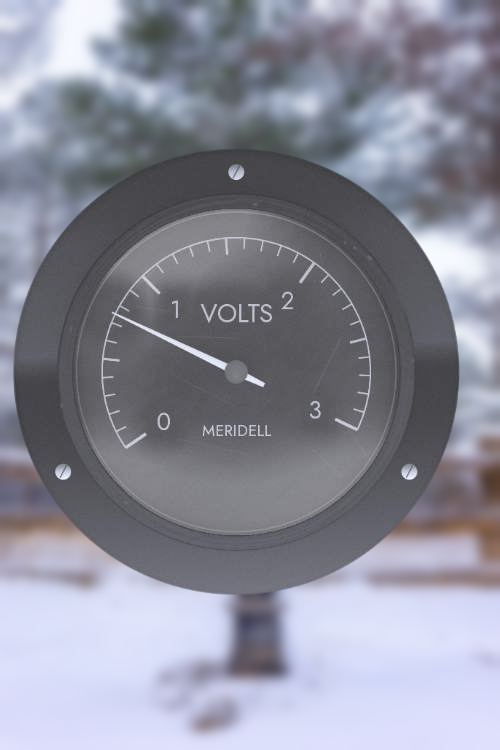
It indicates 0.75 V
